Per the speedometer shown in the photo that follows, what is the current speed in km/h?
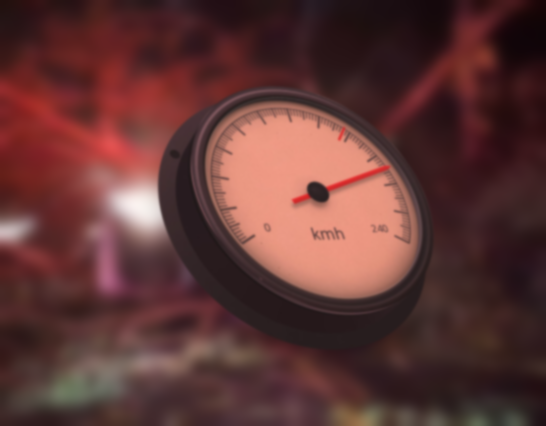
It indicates 190 km/h
